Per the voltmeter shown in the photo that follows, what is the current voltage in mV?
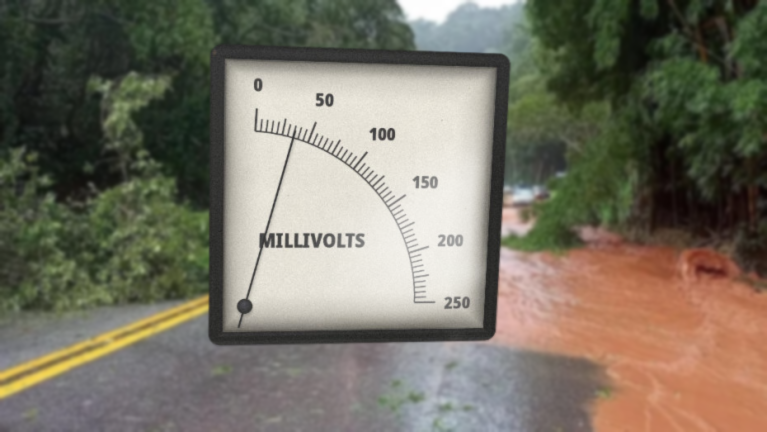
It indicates 35 mV
